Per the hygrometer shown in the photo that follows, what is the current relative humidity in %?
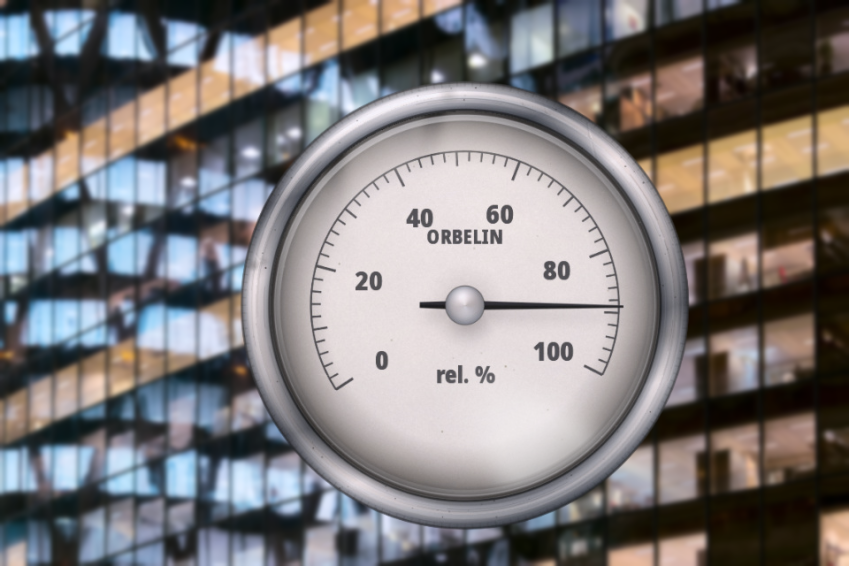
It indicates 89 %
